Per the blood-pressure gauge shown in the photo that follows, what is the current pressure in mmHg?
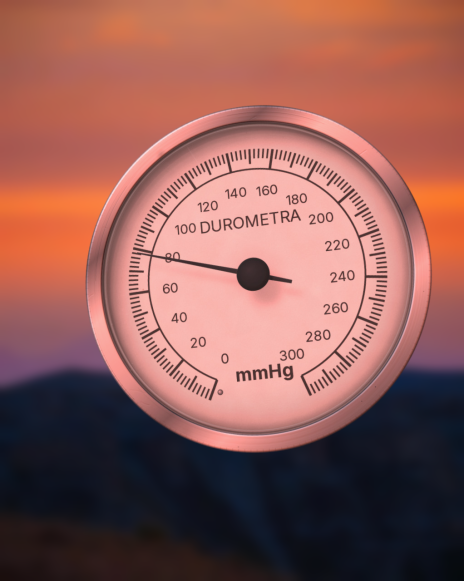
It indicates 78 mmHg
